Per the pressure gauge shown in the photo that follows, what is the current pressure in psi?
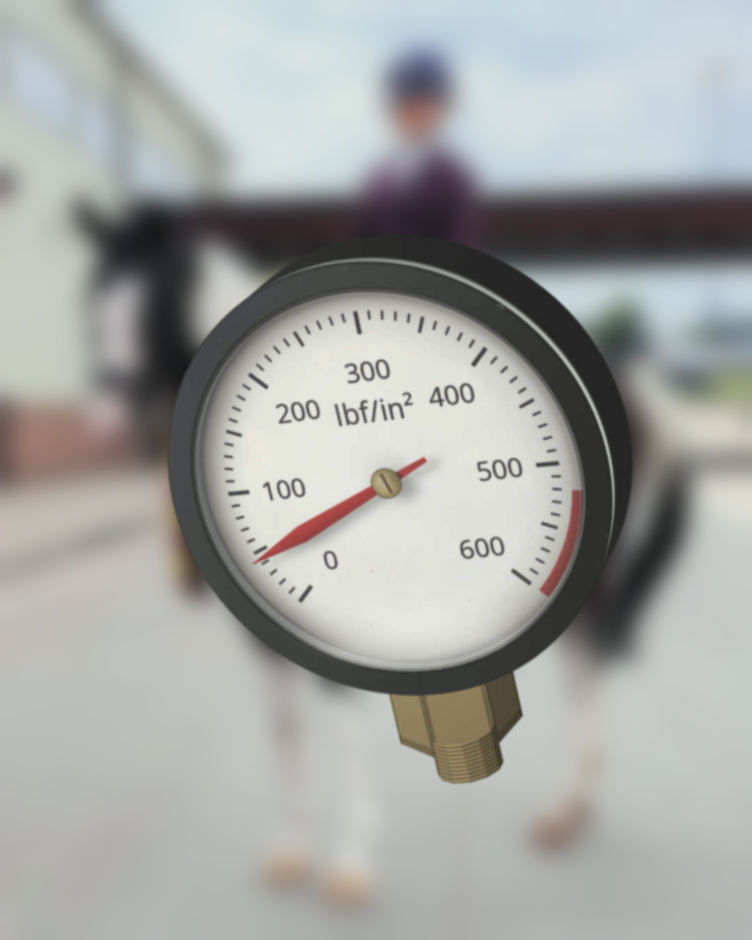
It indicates 45 psi
